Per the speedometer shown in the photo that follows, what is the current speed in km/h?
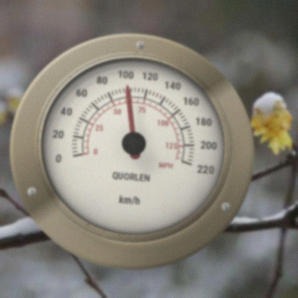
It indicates 100 km/h
